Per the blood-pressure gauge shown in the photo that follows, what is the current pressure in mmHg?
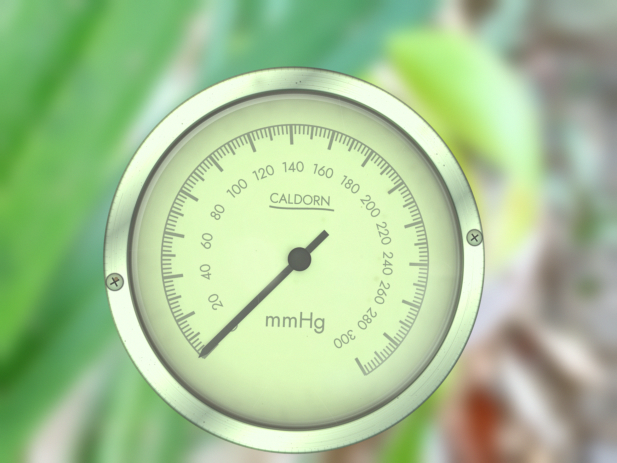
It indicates 2 mmHg
